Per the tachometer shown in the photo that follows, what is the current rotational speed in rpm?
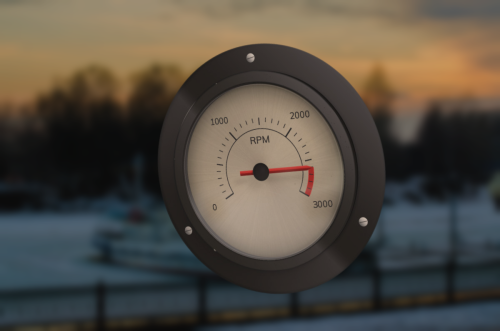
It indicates 2600 rpm
